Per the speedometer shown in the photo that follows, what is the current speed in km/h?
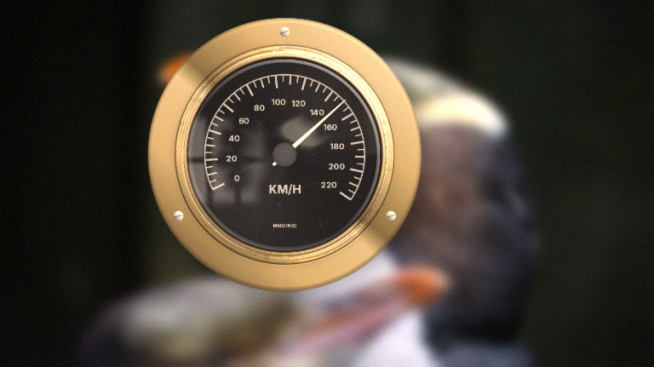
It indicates 150 km/h
